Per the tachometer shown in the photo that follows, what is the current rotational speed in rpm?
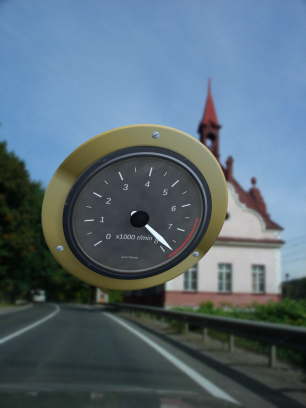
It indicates 7750 rpm
